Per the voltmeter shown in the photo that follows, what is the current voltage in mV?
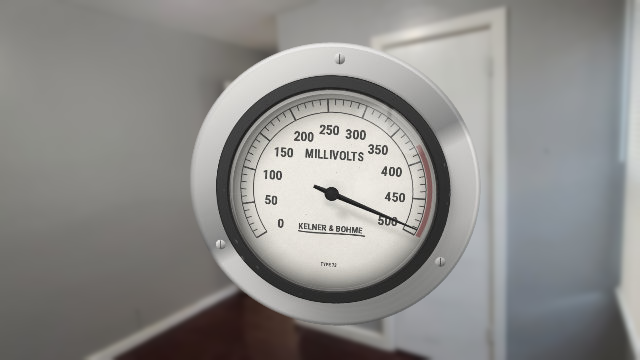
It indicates 490 mV
